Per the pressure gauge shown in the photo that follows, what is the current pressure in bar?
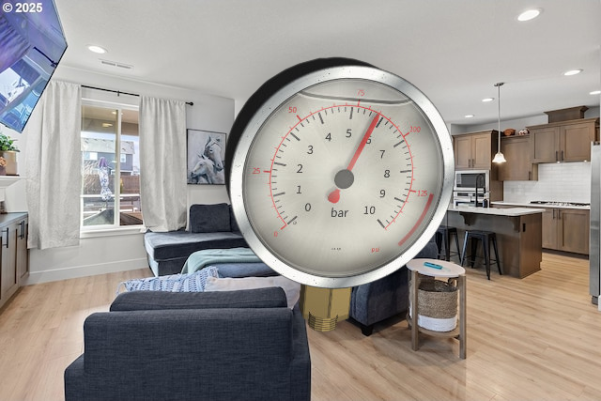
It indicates 5.8 bar
